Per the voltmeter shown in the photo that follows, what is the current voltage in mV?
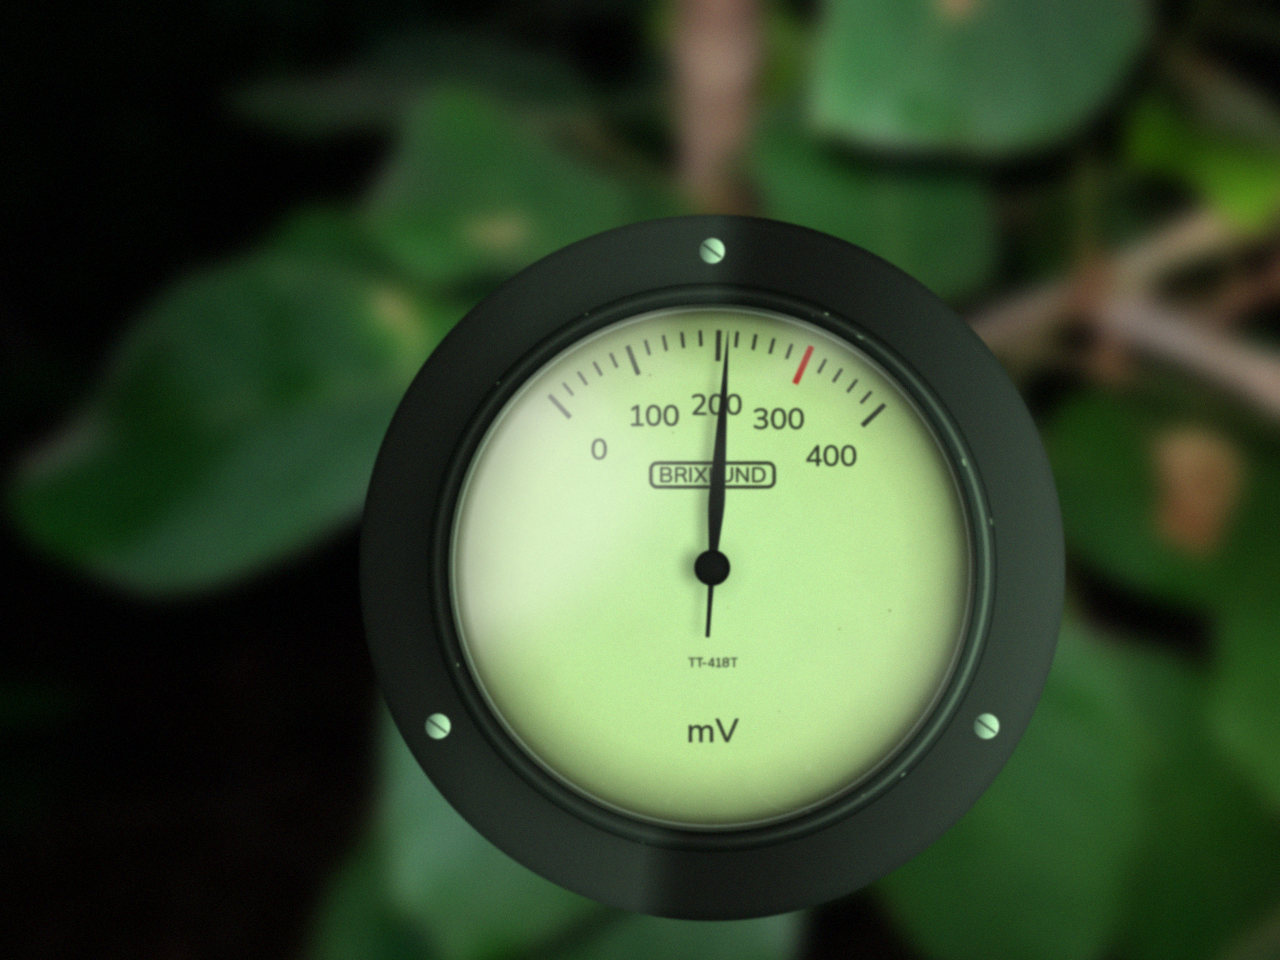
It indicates 210 mV
